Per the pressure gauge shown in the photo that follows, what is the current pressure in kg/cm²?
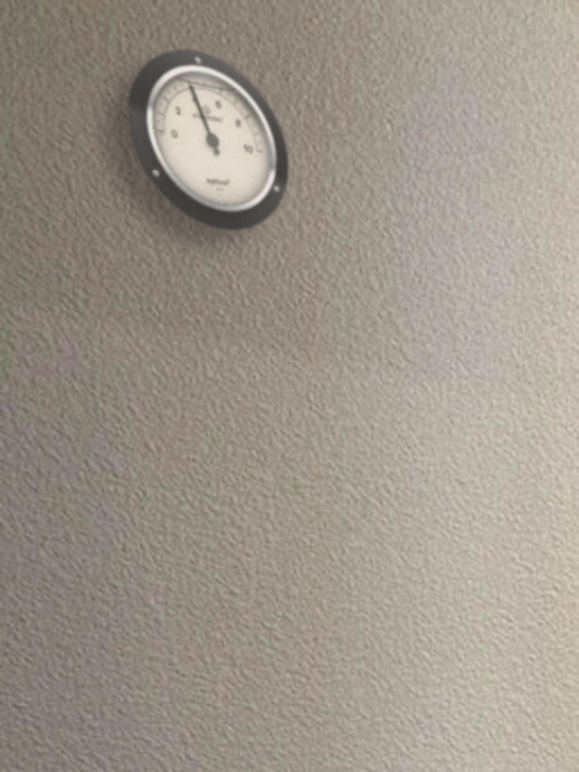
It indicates 4 kg/cm²
